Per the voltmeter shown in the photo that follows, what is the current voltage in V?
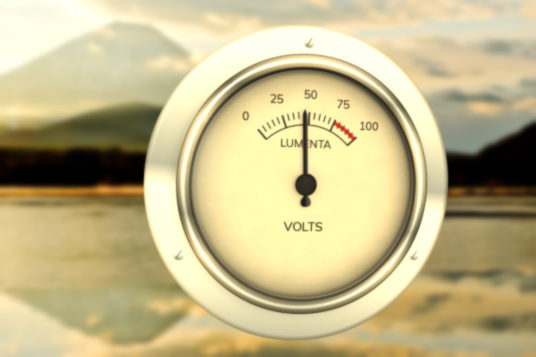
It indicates 45 V
